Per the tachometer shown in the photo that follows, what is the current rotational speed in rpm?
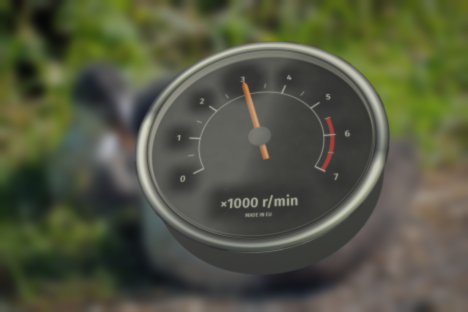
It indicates 3000 rpm
